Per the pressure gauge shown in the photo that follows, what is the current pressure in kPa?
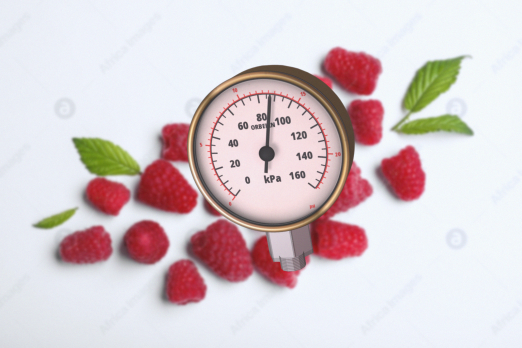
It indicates 87.5 kPa
